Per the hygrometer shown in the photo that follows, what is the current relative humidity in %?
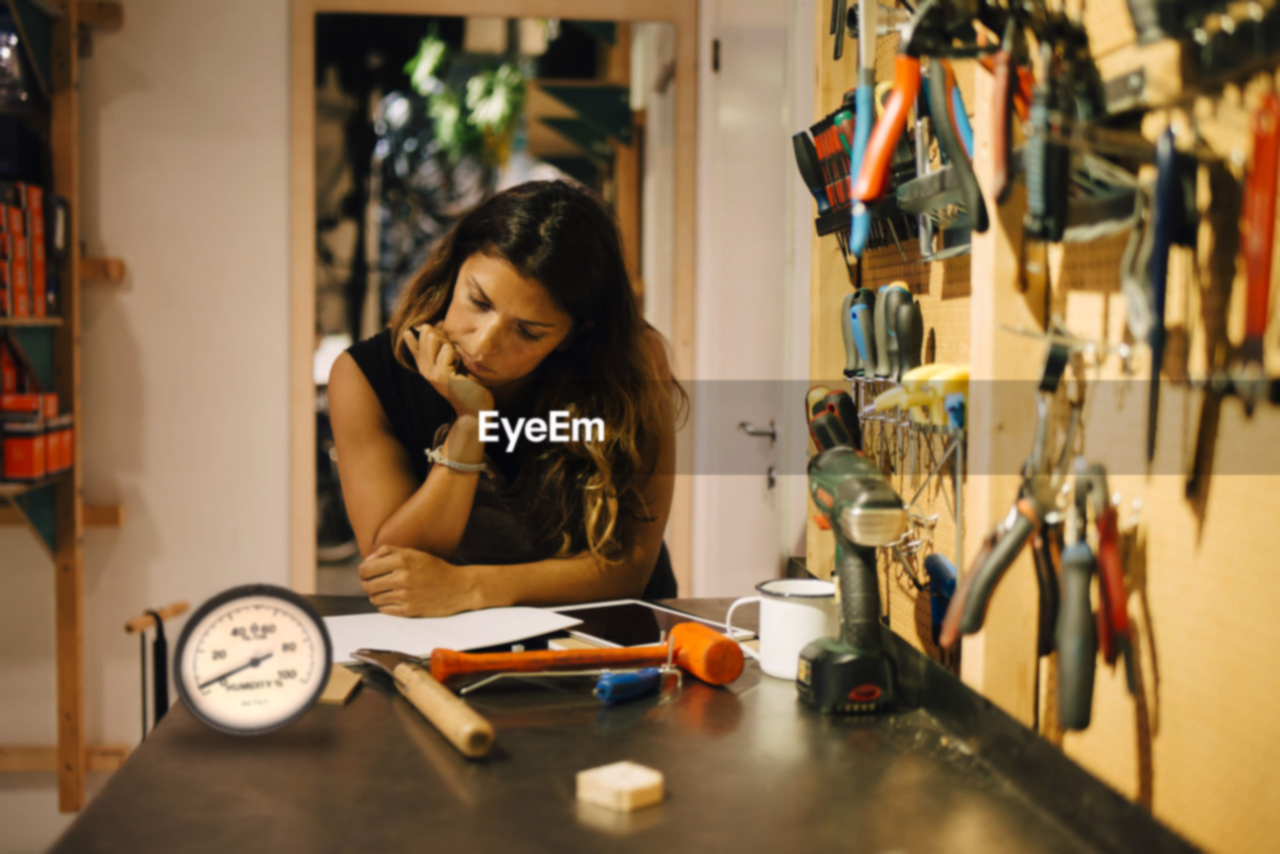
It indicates 4 %
